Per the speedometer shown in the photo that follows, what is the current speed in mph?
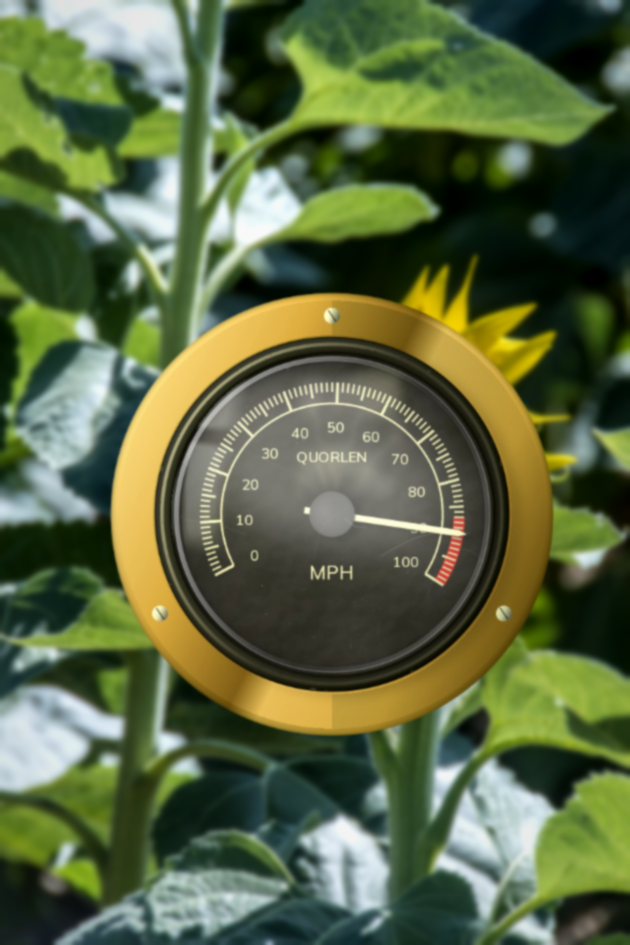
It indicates 90 mph
